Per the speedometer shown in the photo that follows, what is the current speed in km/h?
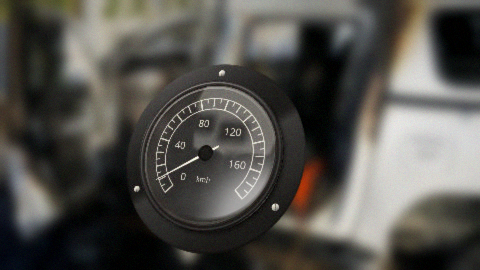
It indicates 10 km/h
